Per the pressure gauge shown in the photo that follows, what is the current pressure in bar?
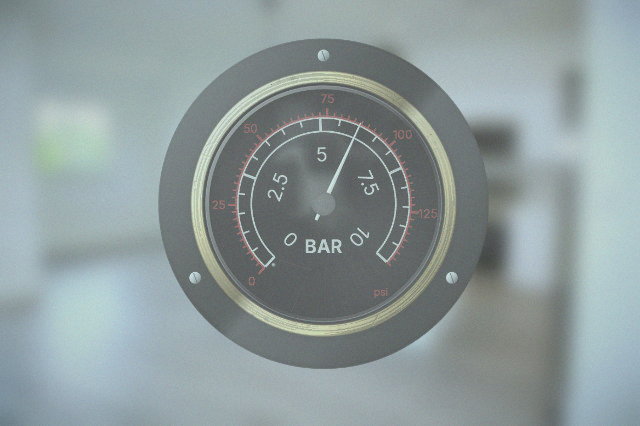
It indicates 6 bar
